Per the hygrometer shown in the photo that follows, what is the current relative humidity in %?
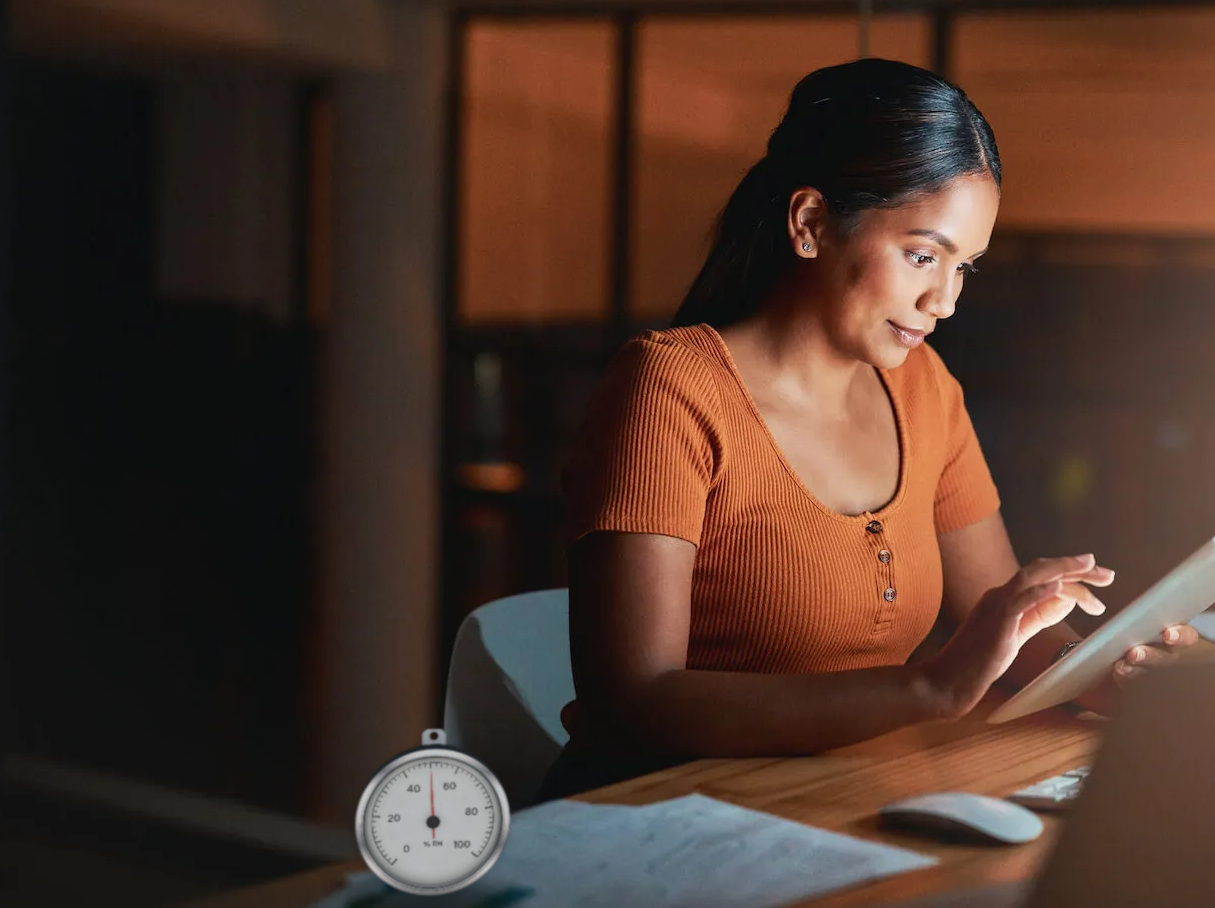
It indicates 50 %
